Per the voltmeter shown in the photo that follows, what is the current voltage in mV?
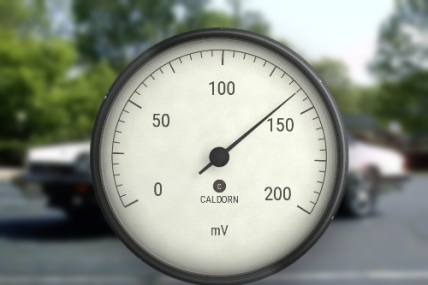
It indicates 140 mV
